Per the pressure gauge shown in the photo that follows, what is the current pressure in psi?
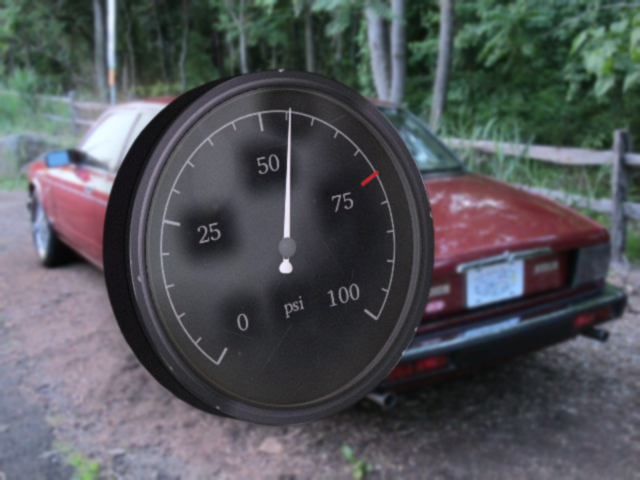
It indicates 55 psi
